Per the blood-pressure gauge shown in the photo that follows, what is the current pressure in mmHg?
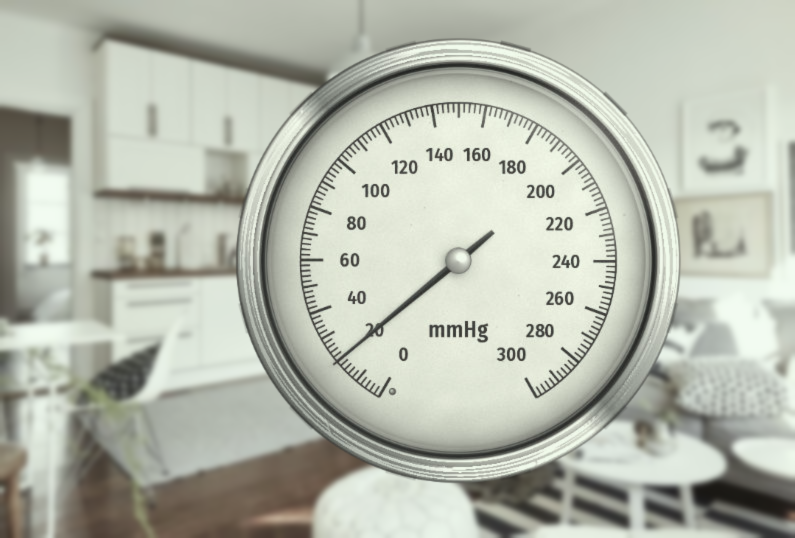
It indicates 20 mmHg
